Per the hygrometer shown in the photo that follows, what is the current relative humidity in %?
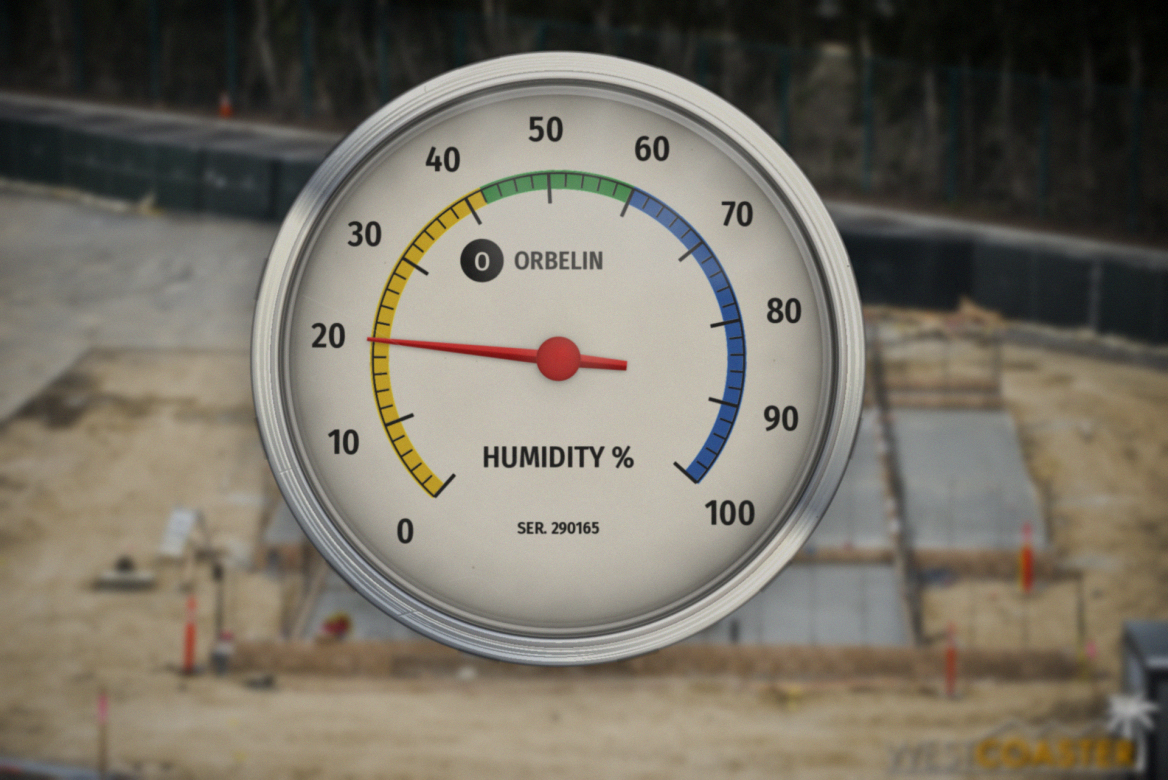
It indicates 20 %
